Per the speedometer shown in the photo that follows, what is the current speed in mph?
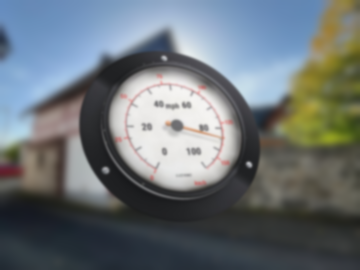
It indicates 85 mph
